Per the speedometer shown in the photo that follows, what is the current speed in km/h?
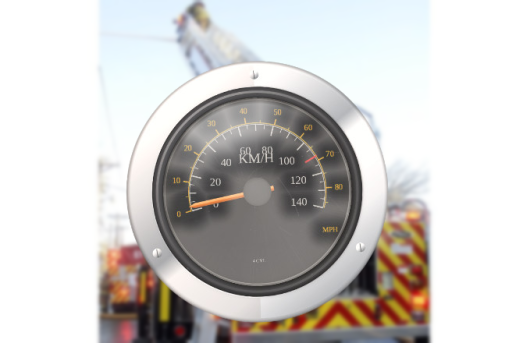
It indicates 2.5 km/h
